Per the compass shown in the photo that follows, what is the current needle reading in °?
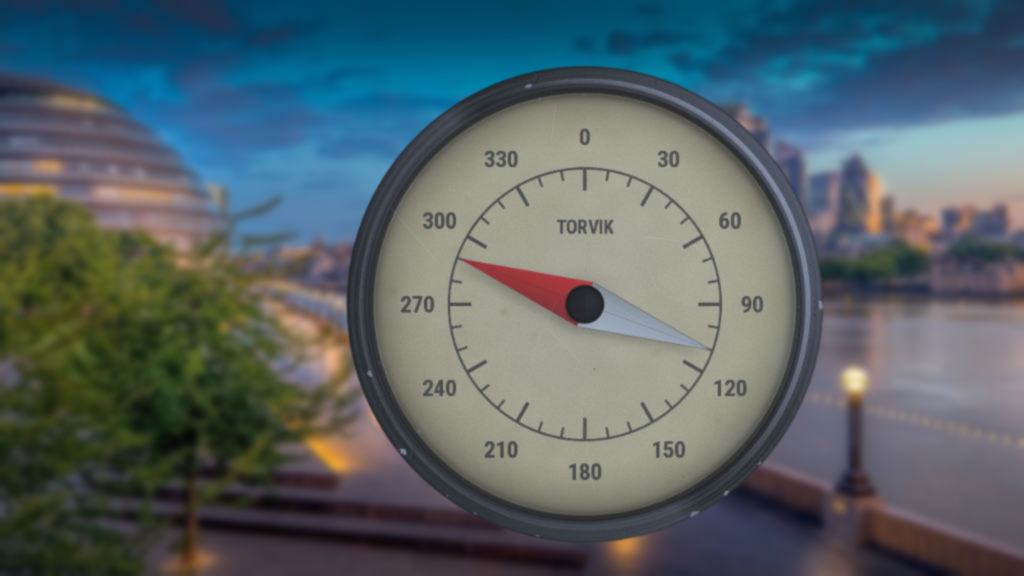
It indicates 290 °
